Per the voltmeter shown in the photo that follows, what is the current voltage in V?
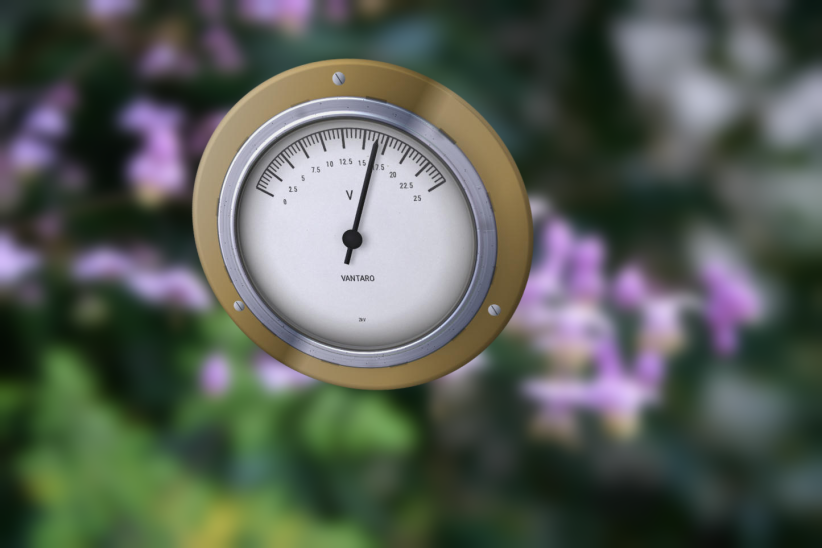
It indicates 16.5 V
